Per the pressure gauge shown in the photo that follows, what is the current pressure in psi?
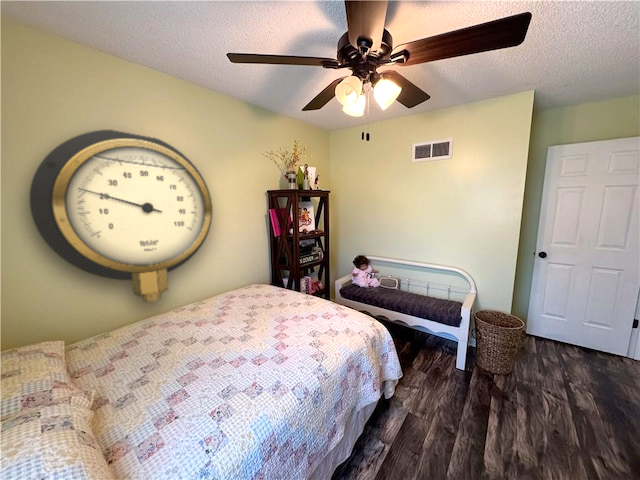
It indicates 20 psi
